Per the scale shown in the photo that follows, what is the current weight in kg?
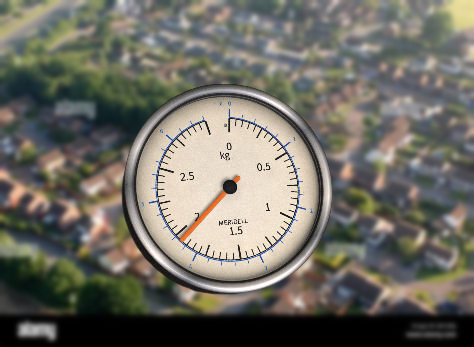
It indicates 1.95 kg
